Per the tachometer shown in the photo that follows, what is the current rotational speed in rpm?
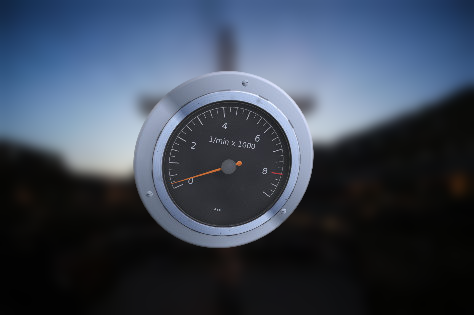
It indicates 250 rpm
